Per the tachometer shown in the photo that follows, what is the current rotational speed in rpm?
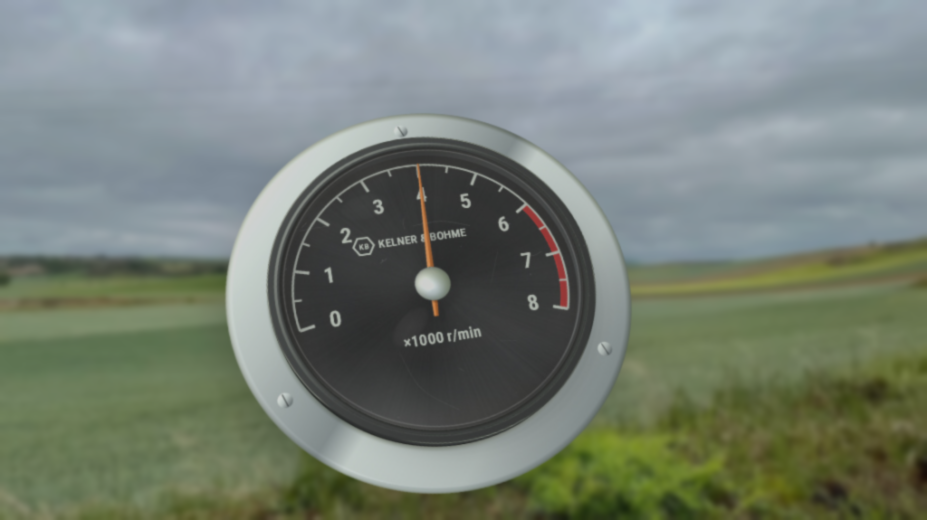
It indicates 4000 rpm
